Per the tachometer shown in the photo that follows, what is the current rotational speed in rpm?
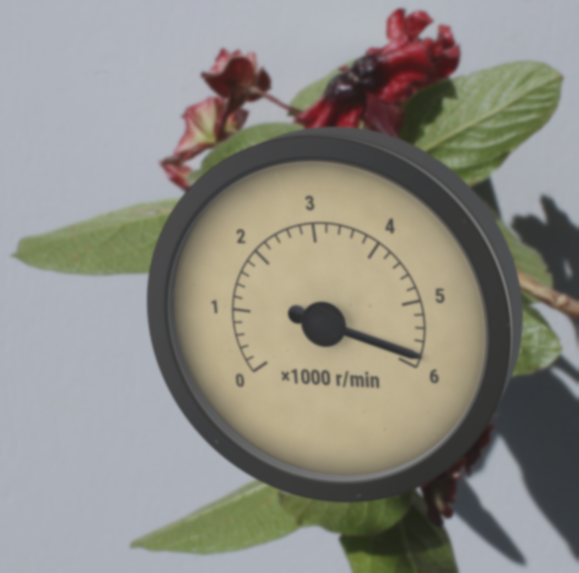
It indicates 5800 rpm
